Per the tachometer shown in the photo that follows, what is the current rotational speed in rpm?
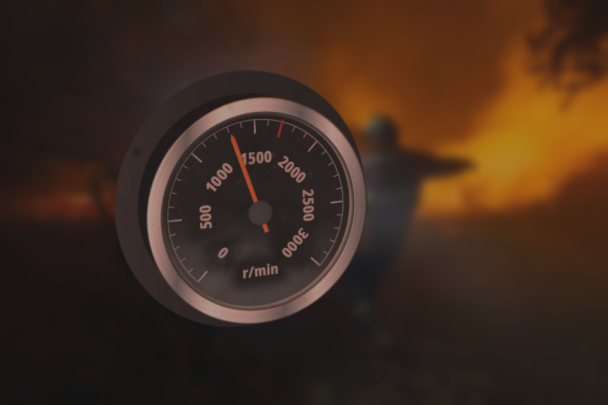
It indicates 1300 rpm
